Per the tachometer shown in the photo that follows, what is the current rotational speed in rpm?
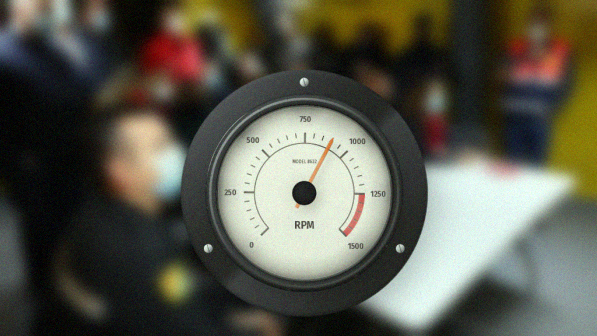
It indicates 900 rpm
